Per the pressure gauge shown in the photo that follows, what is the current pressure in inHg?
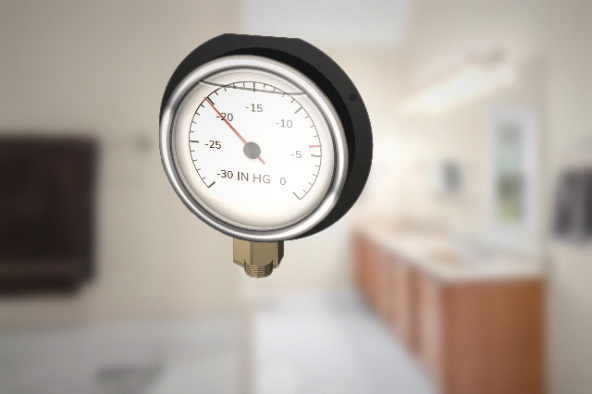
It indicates -20 inHg
